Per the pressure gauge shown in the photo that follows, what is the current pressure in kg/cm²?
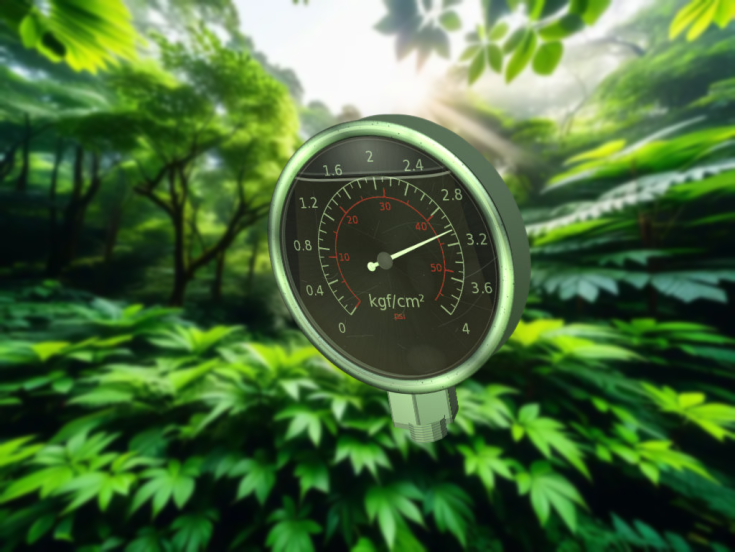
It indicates 3.05 kg/cm²
